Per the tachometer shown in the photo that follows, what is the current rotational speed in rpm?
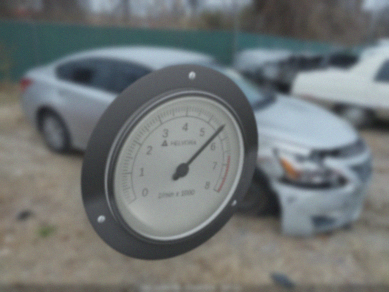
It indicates 5500 rpm
